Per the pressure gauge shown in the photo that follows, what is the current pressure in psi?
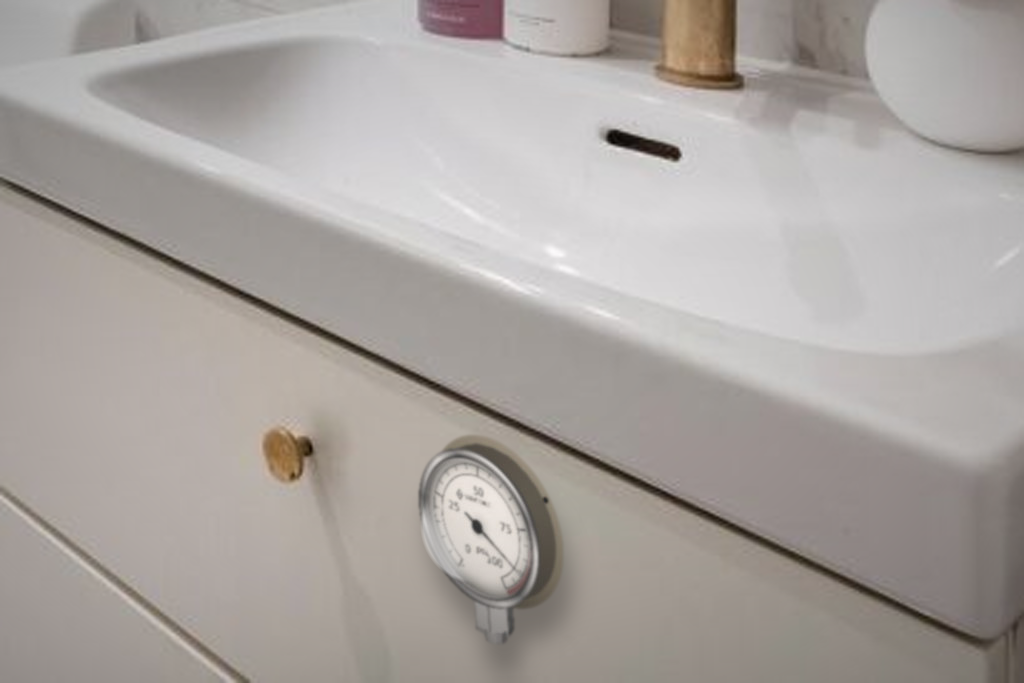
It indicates 90 psi
